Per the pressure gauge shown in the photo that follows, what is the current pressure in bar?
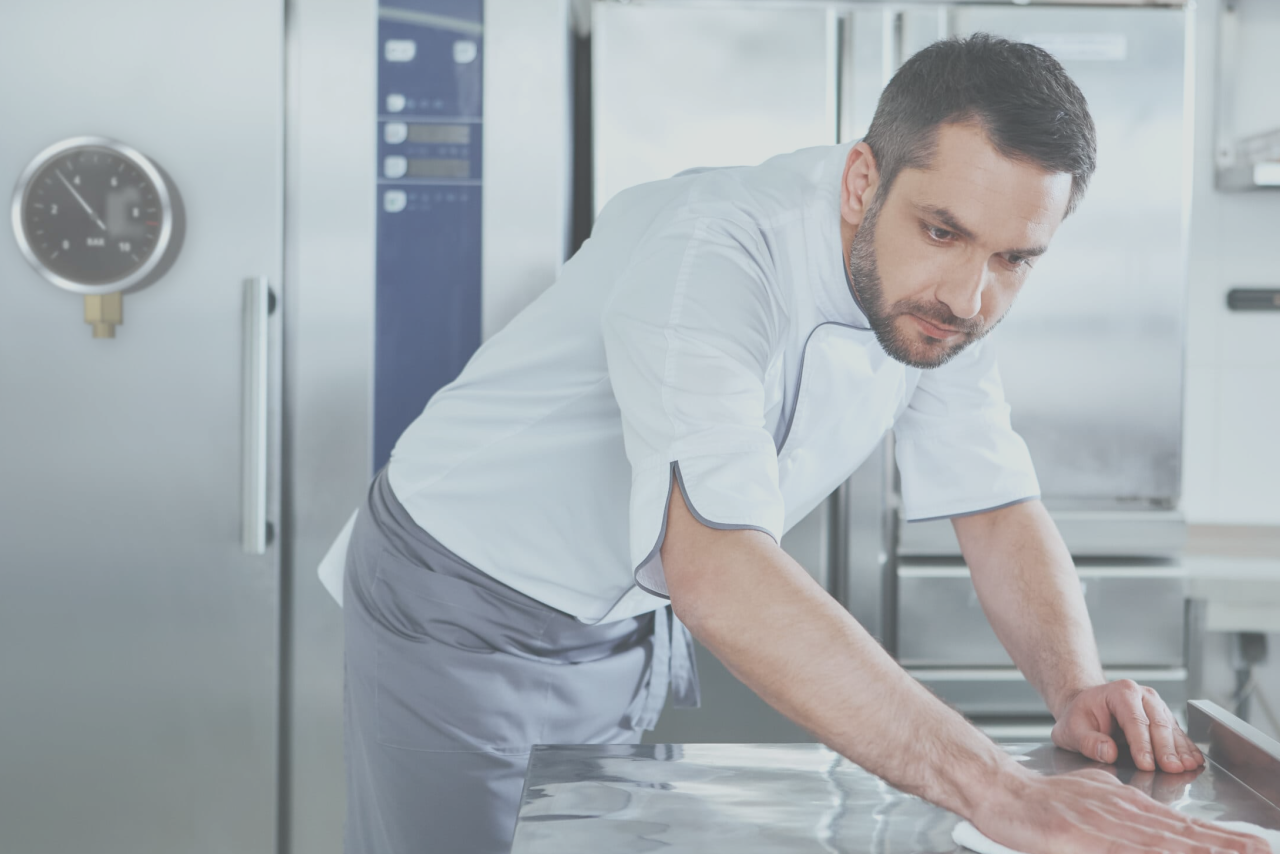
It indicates 3.5 bar
